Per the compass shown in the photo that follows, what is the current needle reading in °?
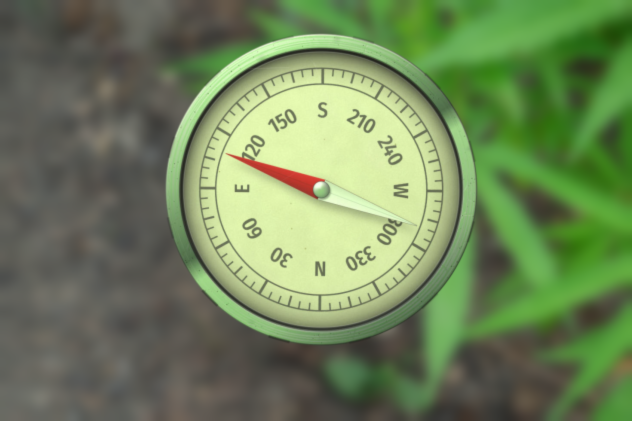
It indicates 110 °
